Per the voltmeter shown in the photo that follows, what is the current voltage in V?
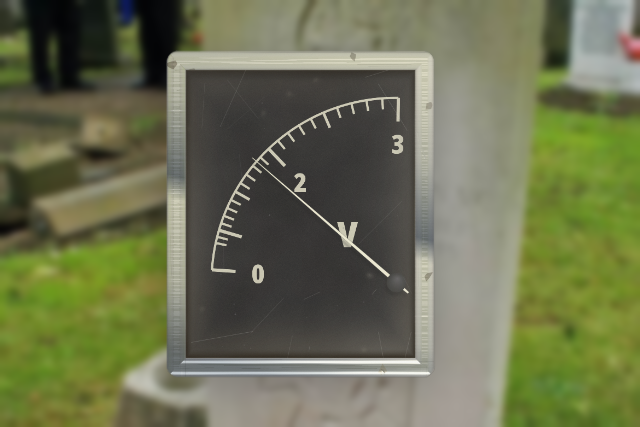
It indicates 1.85 V
